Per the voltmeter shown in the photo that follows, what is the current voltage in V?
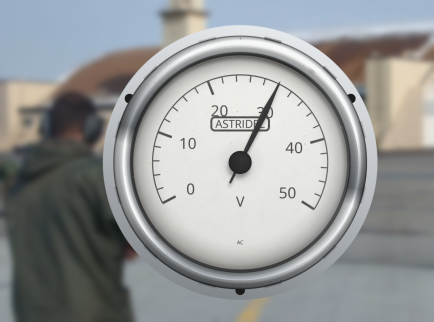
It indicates 30 V
